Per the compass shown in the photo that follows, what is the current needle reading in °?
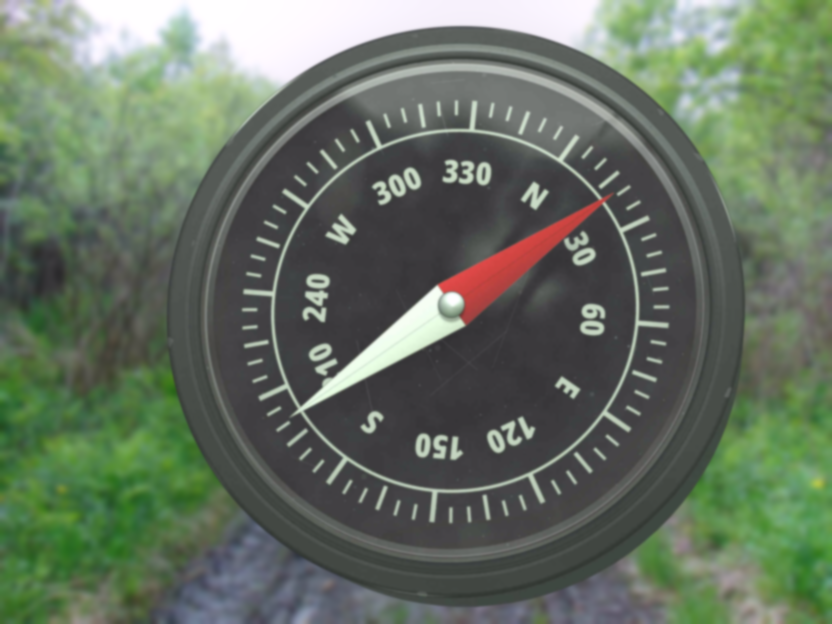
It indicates 20 °
